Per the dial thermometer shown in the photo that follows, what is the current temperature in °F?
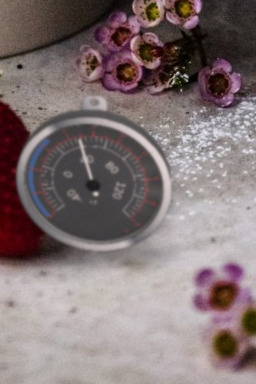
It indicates 40 °F
